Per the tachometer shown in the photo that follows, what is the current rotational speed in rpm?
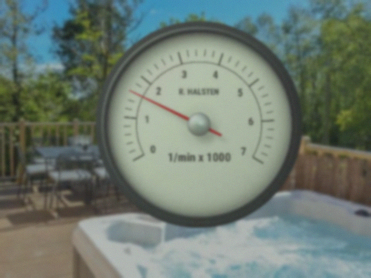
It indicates 1600 rpm
